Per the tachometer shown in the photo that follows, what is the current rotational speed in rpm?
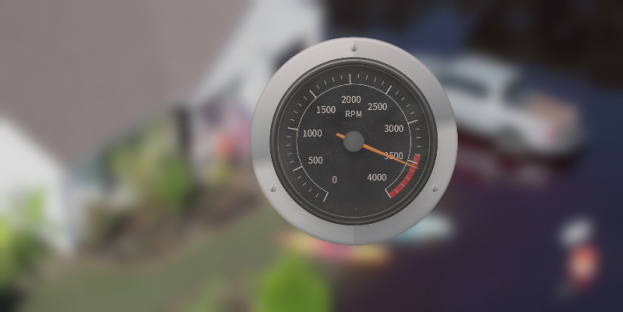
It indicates 3550 rpm
